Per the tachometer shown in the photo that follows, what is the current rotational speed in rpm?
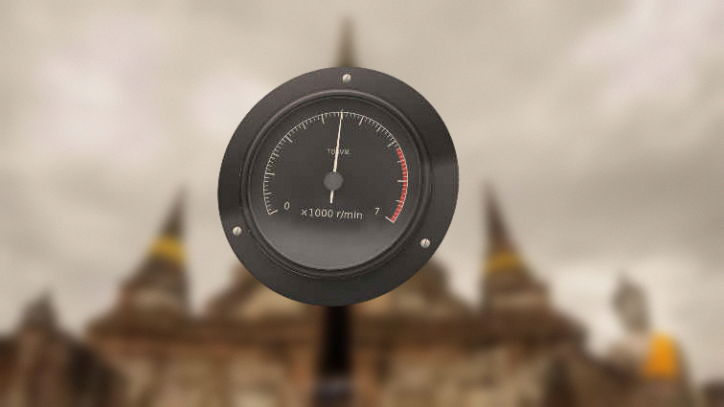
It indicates 3500 rpm
